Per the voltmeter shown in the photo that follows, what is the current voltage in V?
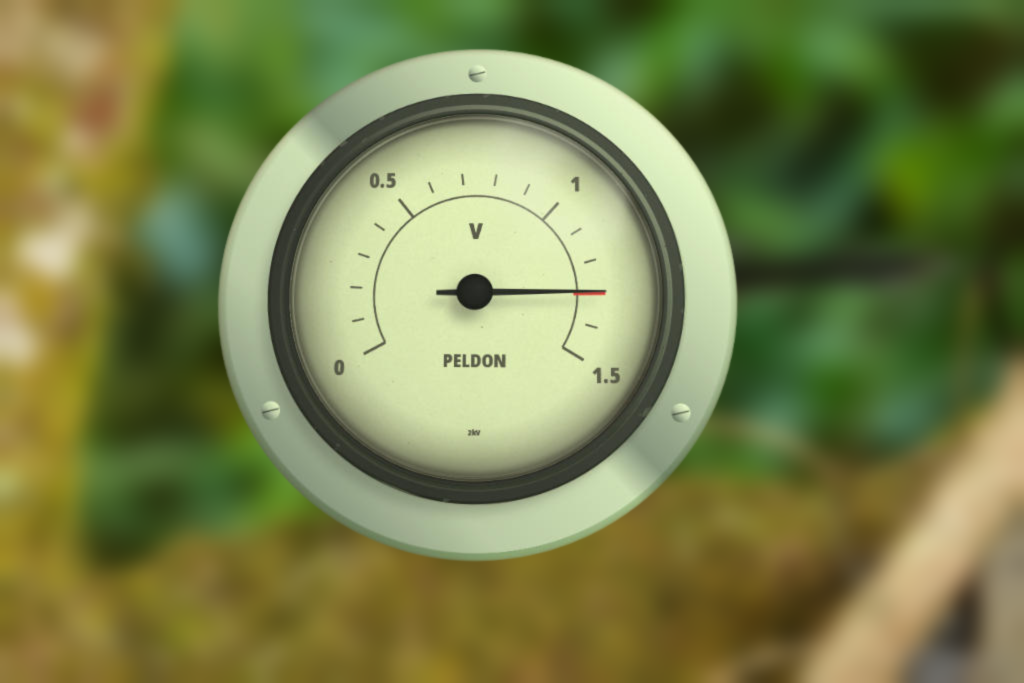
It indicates 1.3 V
